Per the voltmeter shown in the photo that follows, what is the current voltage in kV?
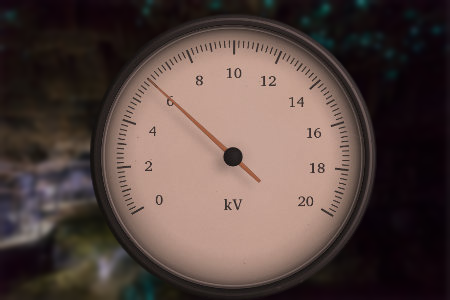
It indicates 6 kV
